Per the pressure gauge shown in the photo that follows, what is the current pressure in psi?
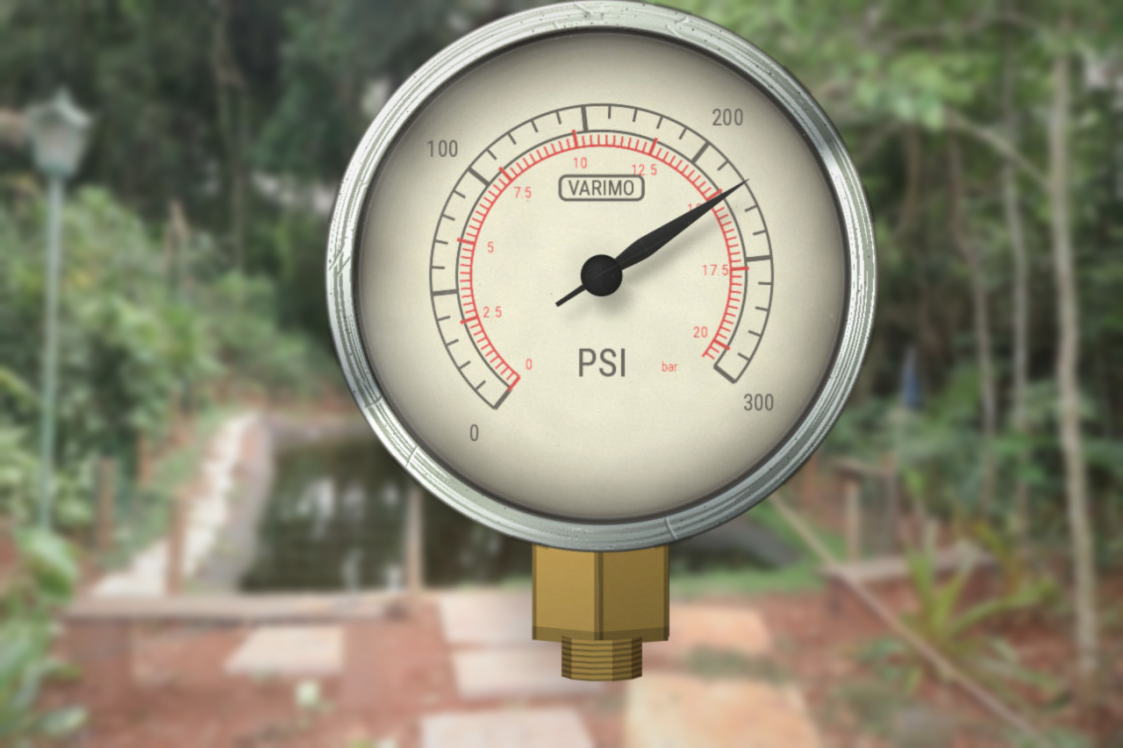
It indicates 220 psi
